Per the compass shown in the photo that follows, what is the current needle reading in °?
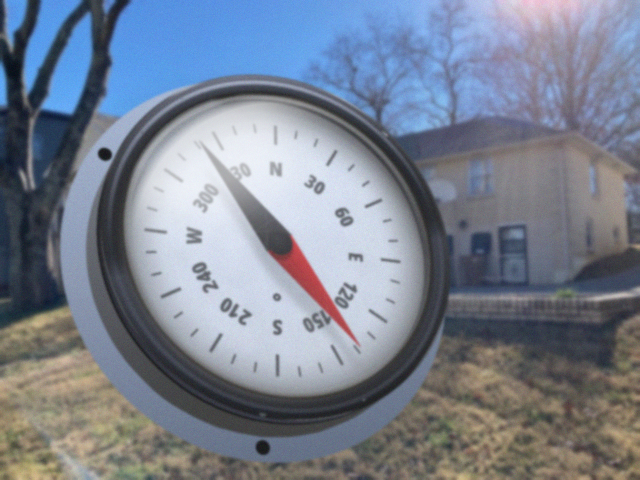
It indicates 140 °
